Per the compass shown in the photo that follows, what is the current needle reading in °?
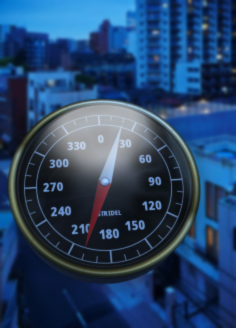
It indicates 200 °
